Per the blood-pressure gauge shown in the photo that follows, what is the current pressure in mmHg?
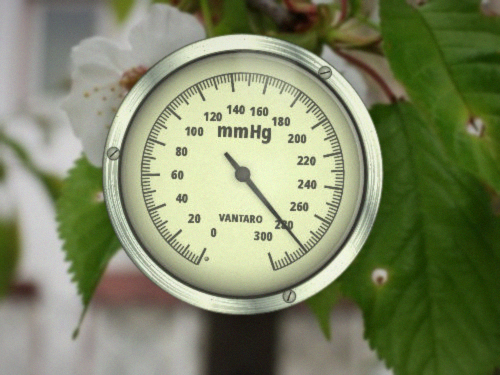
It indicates 280 mmHg
